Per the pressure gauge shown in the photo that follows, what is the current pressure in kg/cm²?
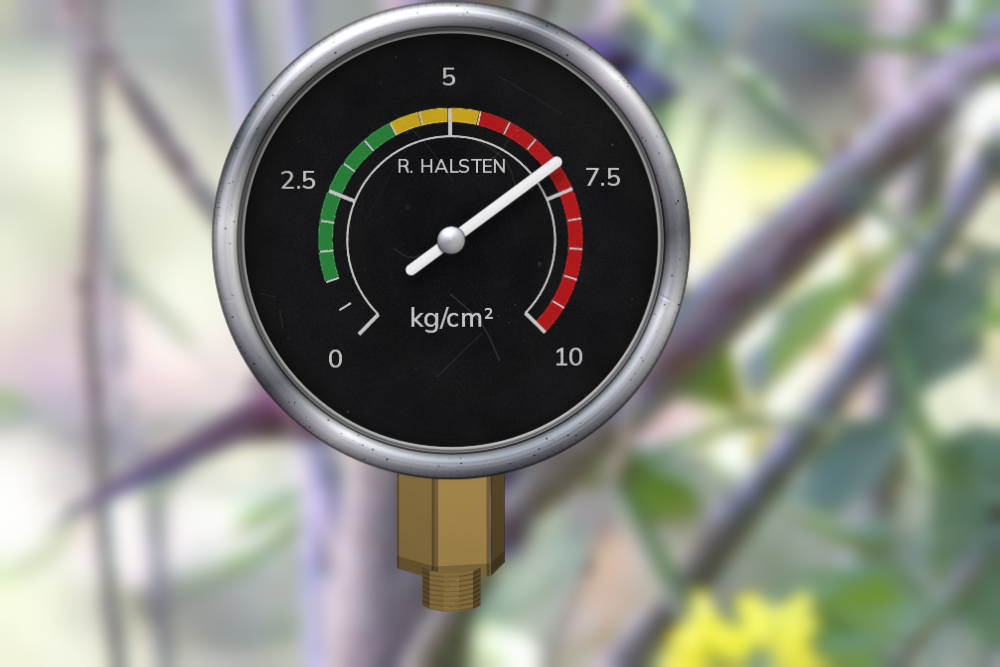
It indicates 7 kg/cm²
